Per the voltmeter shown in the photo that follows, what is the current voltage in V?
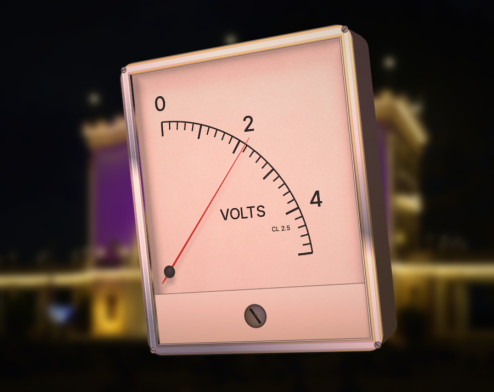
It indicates 2.2 V
